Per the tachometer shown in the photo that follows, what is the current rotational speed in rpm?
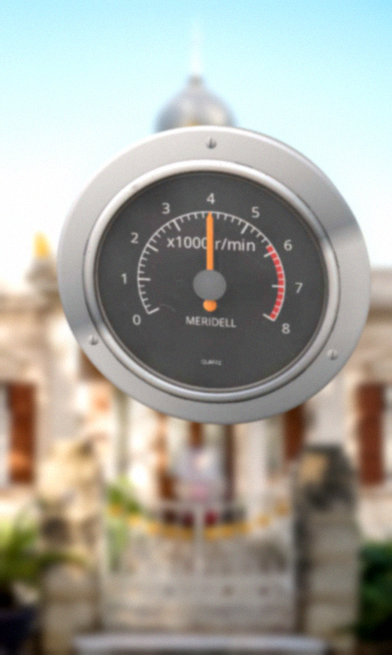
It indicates 4000 rpm
